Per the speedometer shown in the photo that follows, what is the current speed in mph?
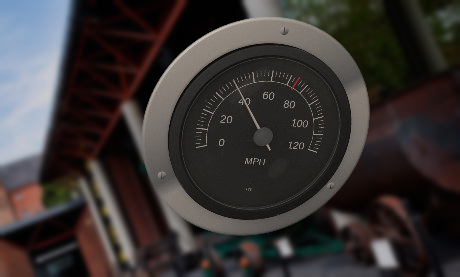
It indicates 40 mph
